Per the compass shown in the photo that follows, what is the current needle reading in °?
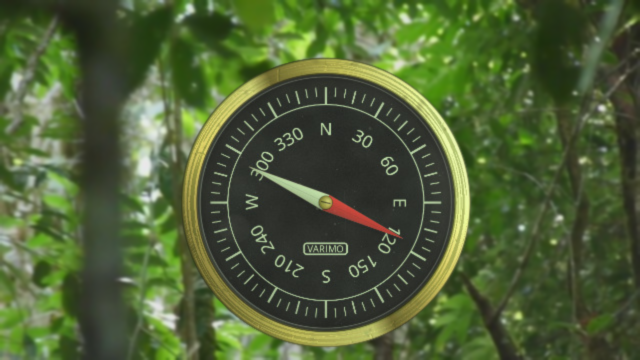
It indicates 115 °
